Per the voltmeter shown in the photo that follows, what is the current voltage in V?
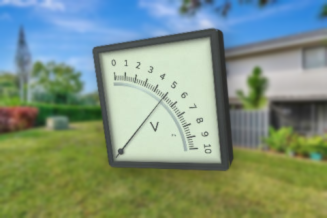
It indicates 5 V
